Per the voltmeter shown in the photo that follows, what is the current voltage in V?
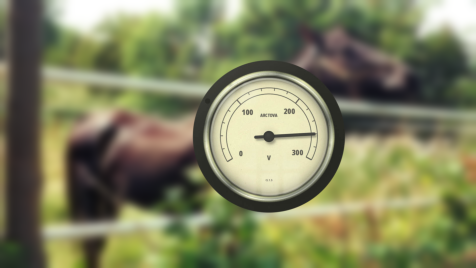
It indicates 260 V
